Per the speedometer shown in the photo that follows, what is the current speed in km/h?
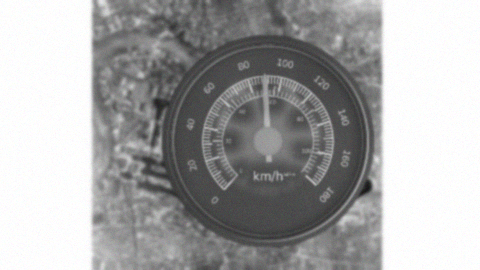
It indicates 90 km/h
